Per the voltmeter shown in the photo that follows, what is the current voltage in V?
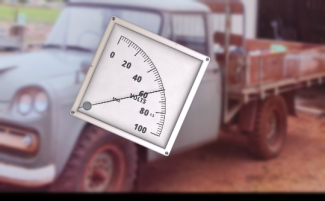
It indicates 60 V
